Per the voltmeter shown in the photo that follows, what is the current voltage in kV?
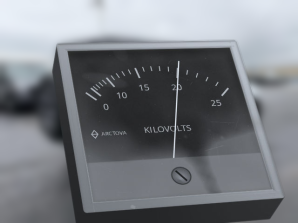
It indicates 20 kV
